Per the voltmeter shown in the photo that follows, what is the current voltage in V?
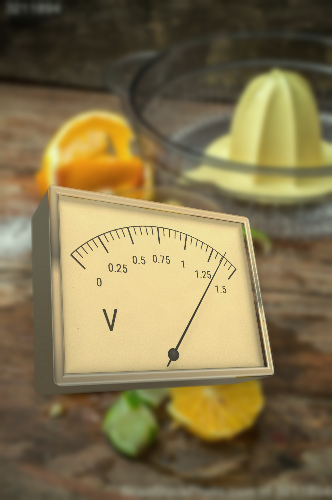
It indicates 1.35 V
